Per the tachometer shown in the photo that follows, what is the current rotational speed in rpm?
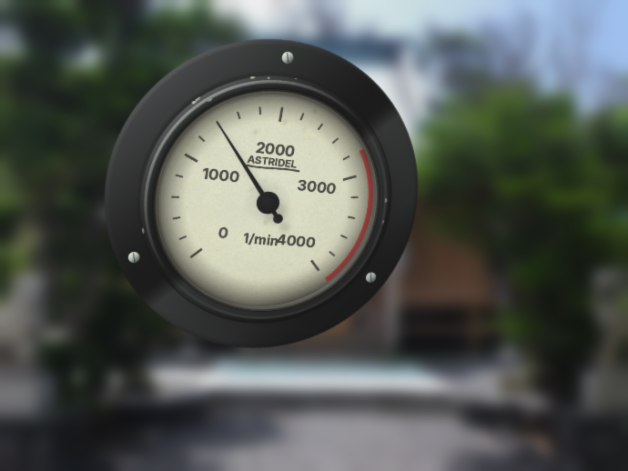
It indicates 1400 rpm
